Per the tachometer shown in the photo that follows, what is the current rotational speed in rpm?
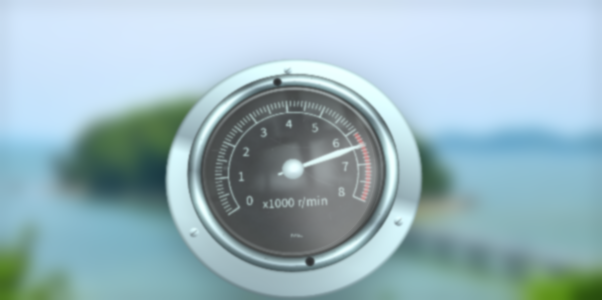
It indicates 6500 rpm
